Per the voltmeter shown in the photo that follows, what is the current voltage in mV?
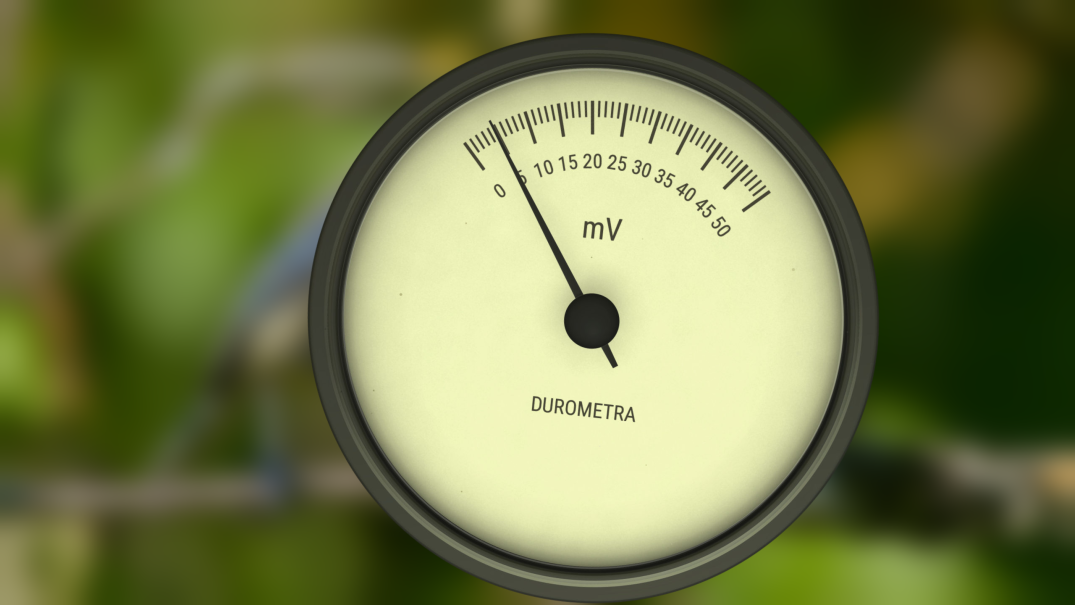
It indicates 5 mV
